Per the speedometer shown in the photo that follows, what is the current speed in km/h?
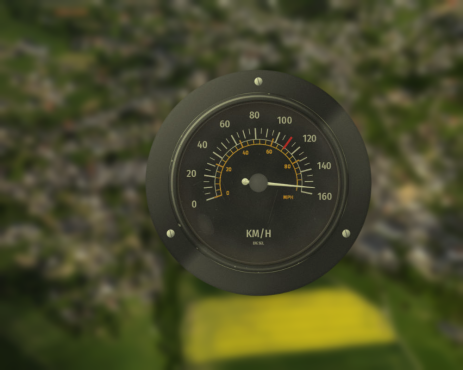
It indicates 155 km/h
